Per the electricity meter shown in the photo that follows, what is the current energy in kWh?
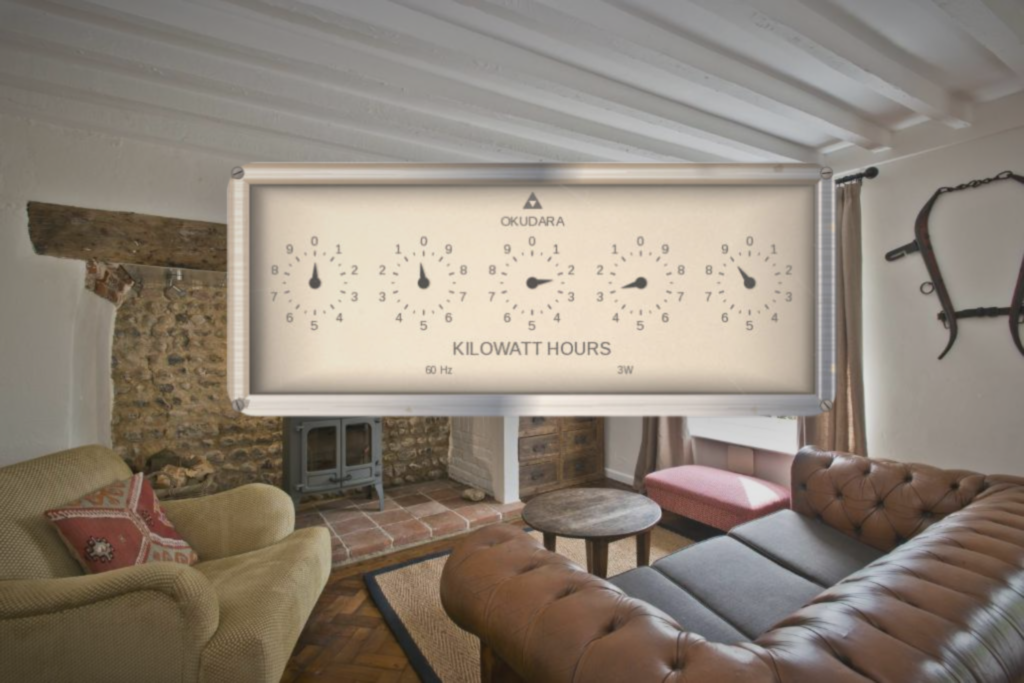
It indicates 229 kWh
